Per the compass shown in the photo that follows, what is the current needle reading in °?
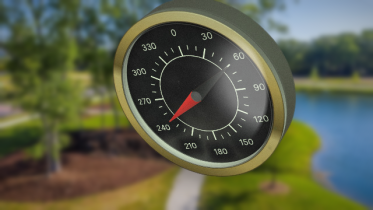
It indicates 240 °
